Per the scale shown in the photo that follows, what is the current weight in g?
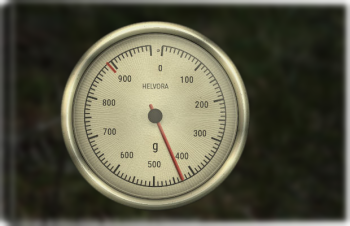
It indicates 430 g
